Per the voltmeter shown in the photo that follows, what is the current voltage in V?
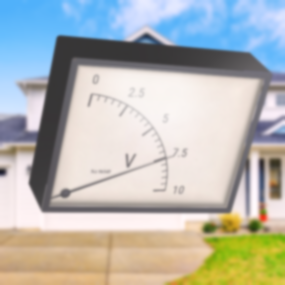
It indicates 7.5 V
